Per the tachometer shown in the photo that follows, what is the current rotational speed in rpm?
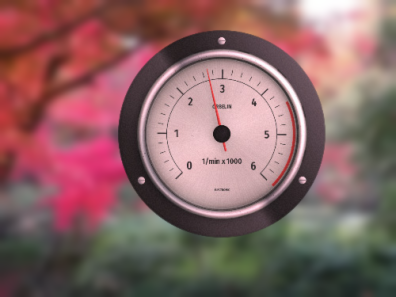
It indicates 2700 rpm
